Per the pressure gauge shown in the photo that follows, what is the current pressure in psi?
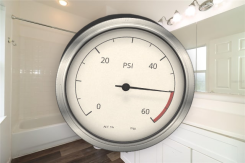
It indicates 50 psi
